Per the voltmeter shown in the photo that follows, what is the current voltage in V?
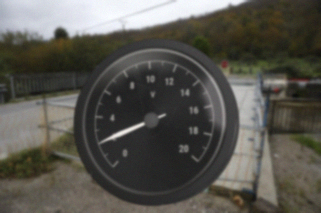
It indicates 2 V
